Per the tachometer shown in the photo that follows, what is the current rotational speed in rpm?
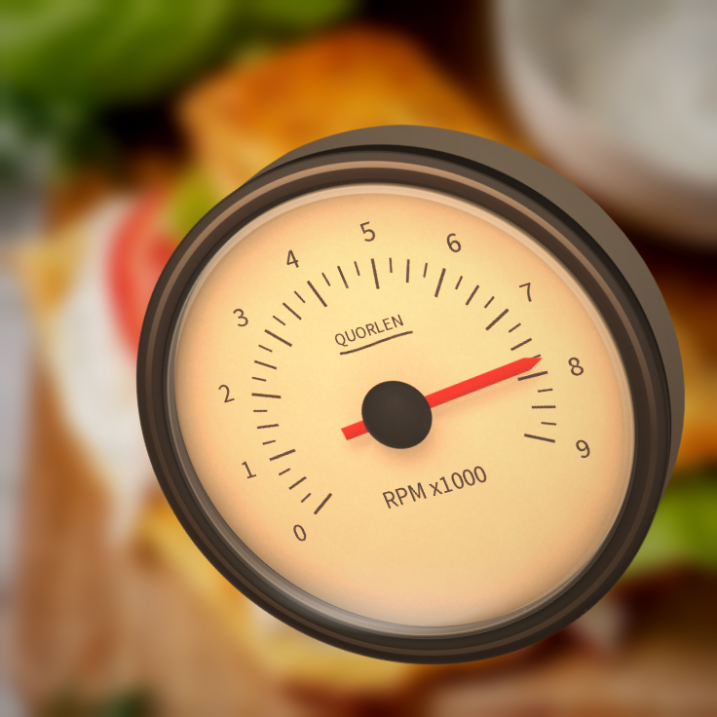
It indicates 7750 rpm
